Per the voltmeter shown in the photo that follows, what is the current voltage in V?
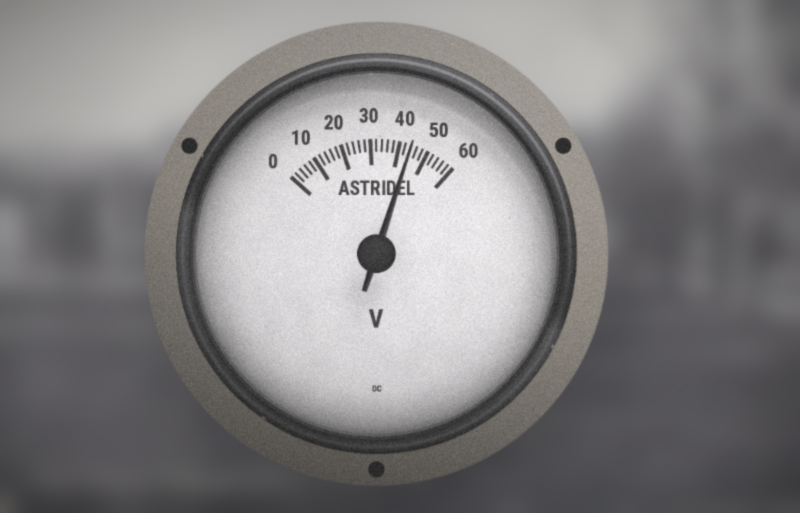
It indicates 44 V
